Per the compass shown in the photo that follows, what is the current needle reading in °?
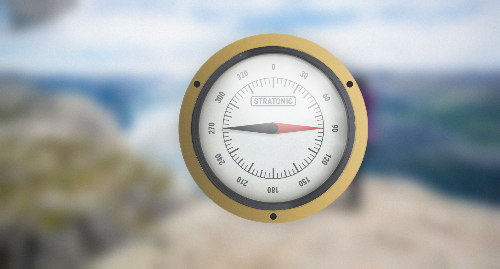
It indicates 90 °
